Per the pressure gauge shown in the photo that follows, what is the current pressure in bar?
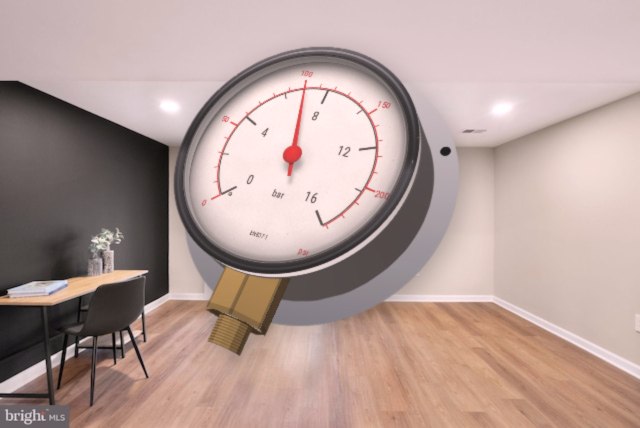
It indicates 7 bar
